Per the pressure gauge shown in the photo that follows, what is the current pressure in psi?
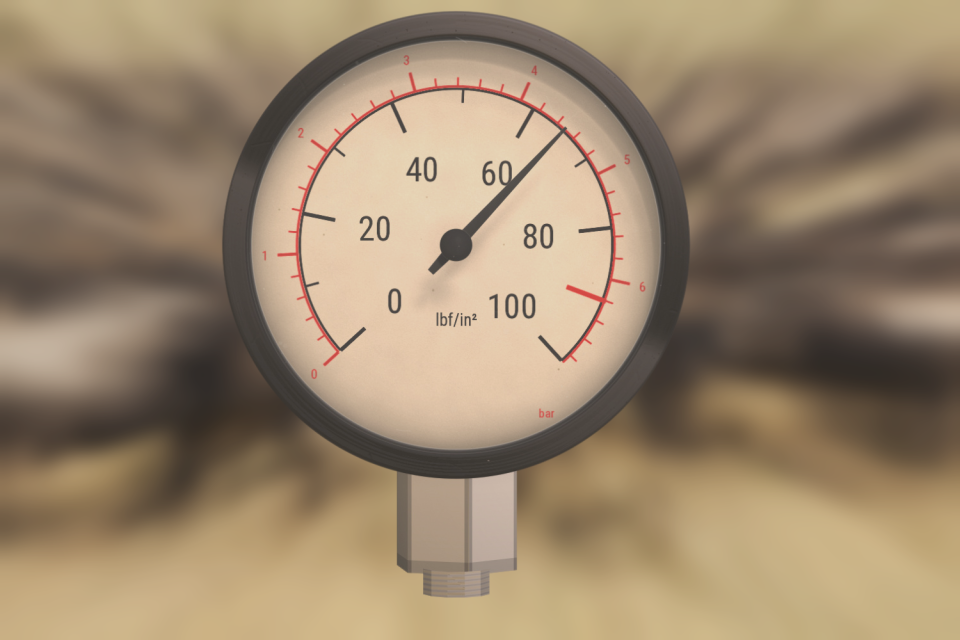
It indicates 65 psi
